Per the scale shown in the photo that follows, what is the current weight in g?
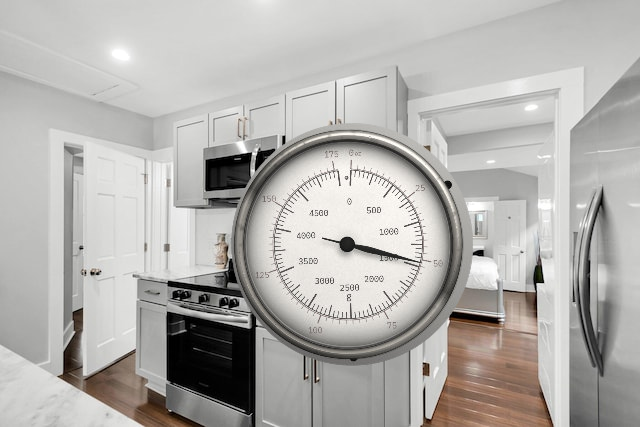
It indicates 1450 g
